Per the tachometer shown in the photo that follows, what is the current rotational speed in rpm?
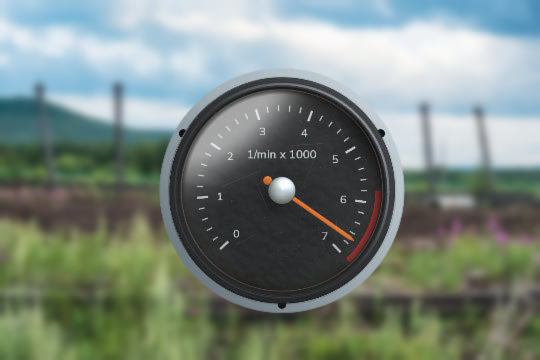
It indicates 6700 rpm
